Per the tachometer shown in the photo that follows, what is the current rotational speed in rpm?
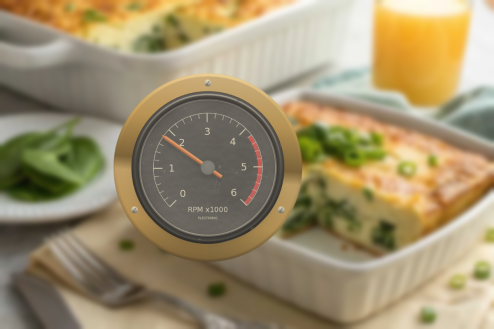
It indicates 1800 rpm
